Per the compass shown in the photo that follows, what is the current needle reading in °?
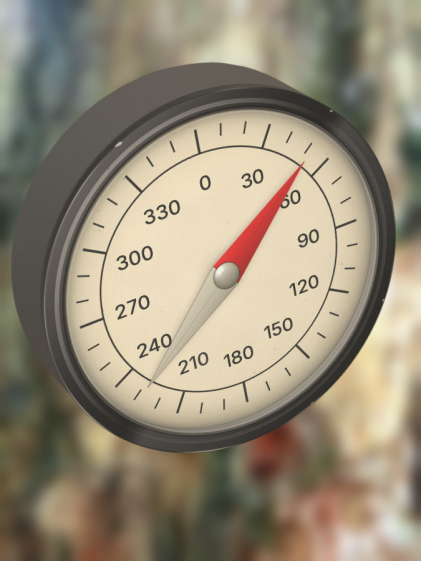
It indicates 50 °
